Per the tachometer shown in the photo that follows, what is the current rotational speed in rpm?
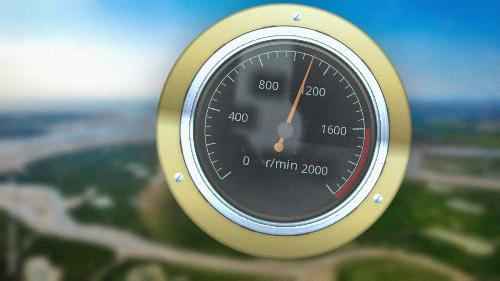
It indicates 1100 rpm
